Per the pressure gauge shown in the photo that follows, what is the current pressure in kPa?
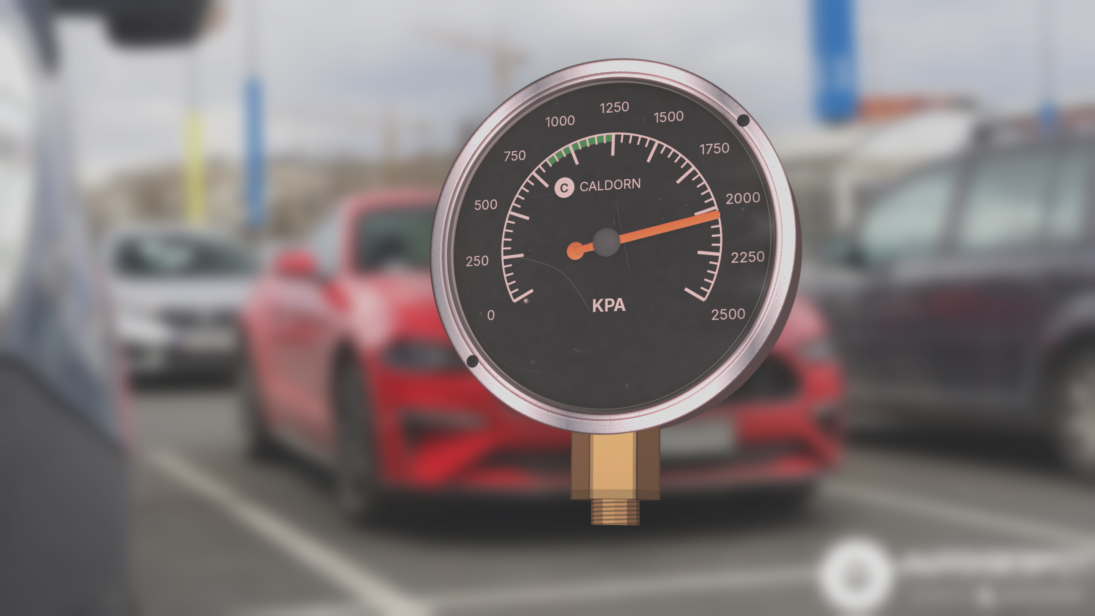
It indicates 2050 kPa
